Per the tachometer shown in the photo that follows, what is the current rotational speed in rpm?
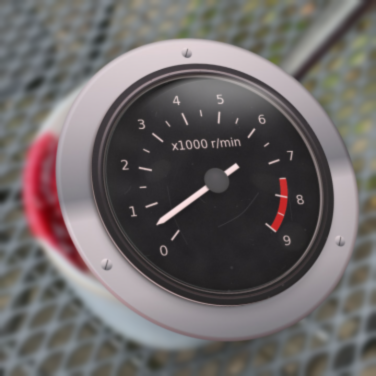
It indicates 500 rpm
